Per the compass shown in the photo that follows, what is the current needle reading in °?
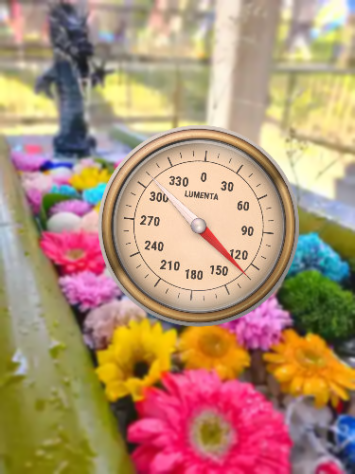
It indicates 130 °
